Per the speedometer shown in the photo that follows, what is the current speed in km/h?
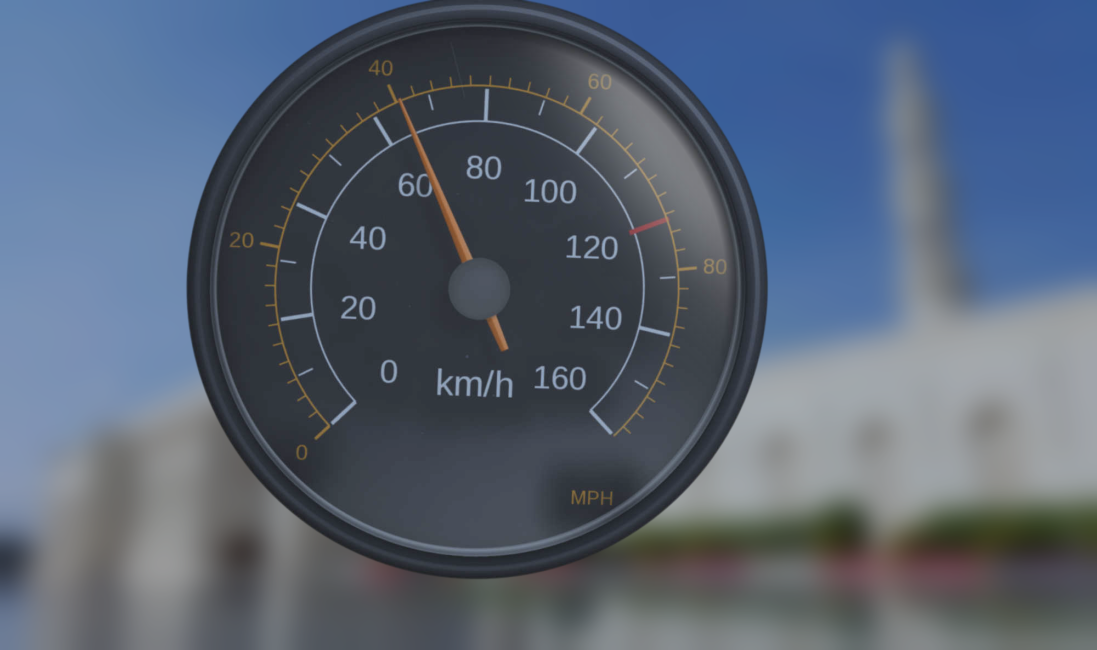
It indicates 65 km/h
